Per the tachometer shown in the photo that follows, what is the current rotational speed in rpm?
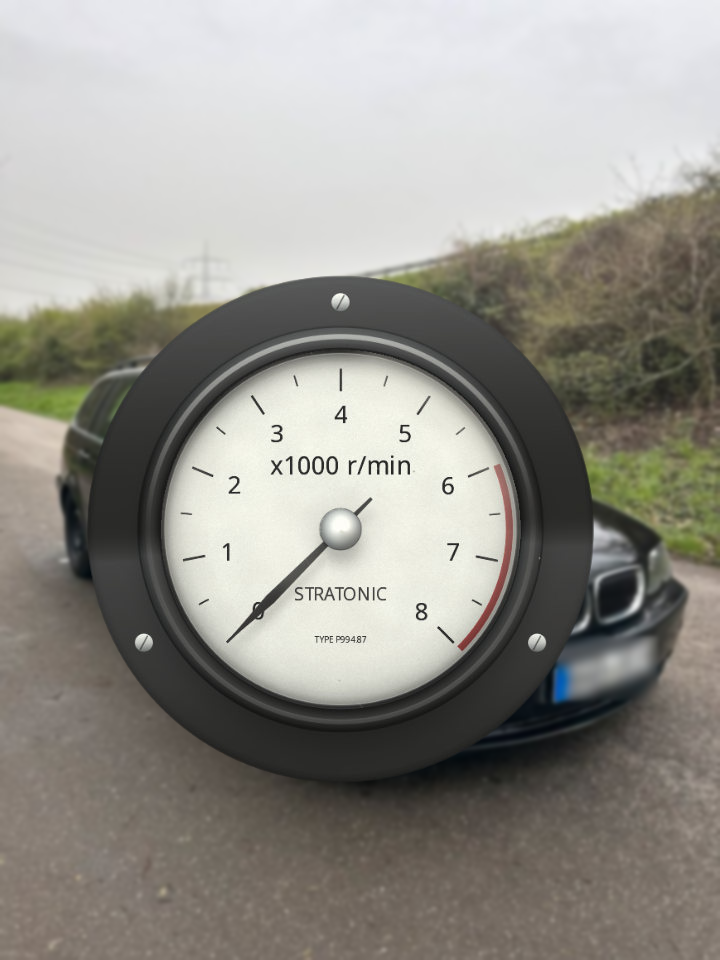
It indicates 0 rpm
